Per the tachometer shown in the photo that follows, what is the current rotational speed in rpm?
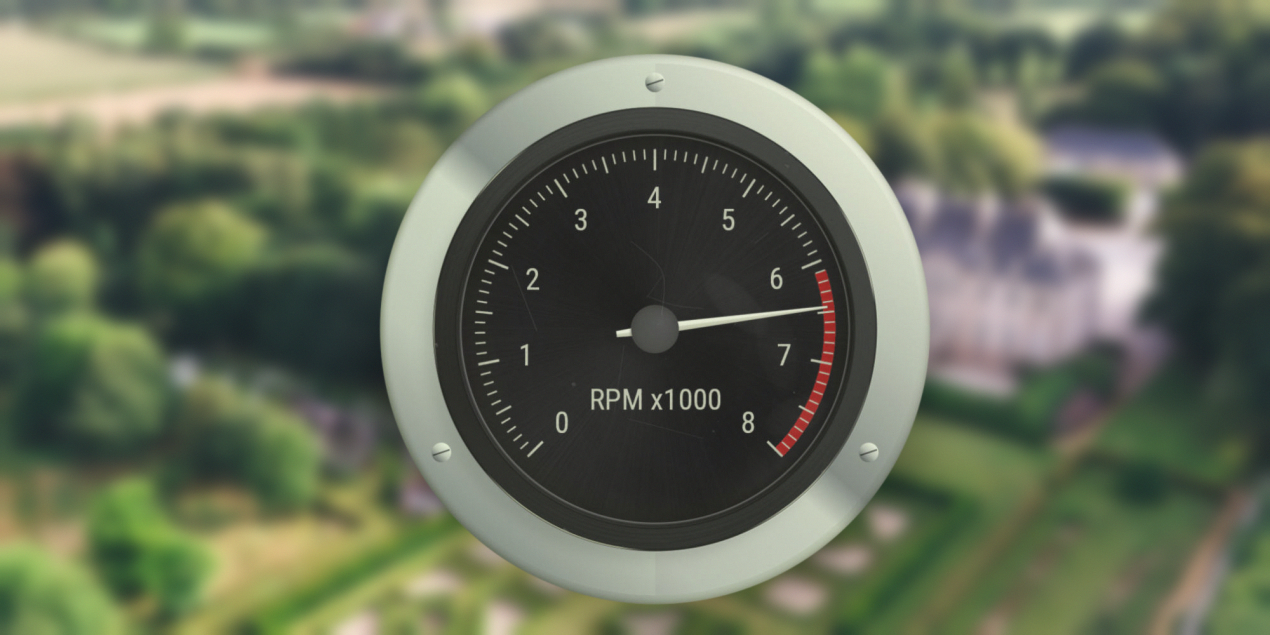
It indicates 6450 rpm
